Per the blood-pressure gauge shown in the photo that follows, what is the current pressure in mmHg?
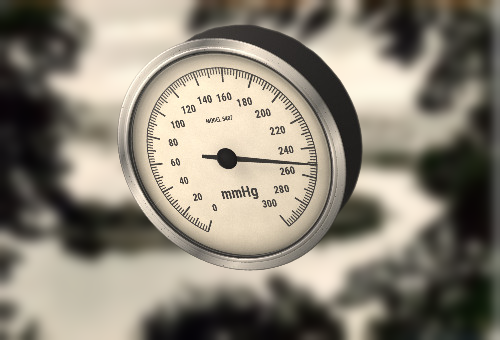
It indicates 250 mmHg
